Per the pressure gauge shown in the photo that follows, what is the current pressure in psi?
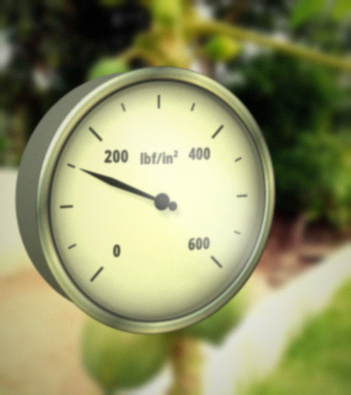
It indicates 150 psi
